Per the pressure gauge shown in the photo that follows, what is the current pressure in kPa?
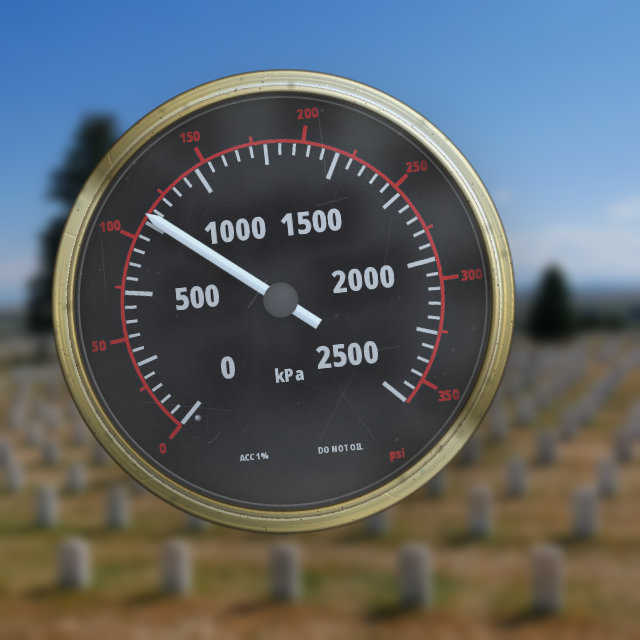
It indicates 775 kPa
